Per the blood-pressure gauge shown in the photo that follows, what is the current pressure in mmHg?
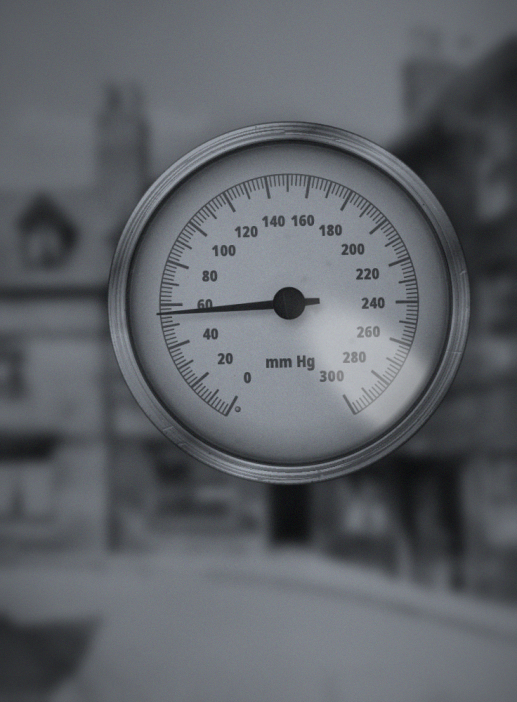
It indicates 56 mmHg
